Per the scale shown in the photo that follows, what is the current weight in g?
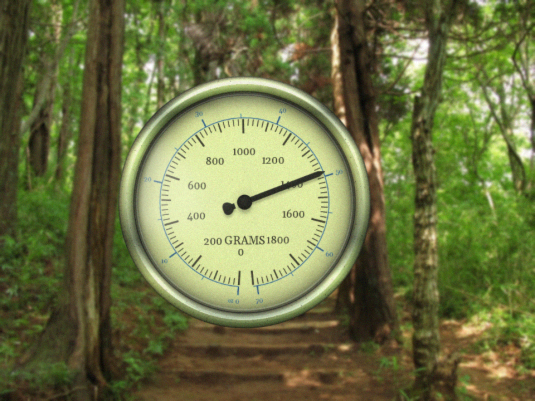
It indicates 1400 g
